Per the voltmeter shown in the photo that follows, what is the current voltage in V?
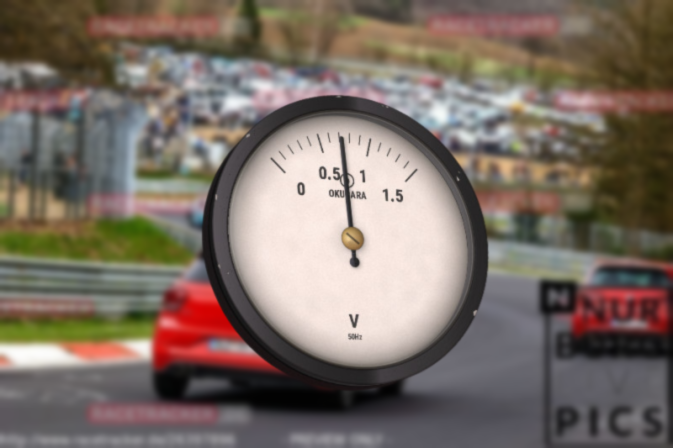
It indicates 0.7 V
